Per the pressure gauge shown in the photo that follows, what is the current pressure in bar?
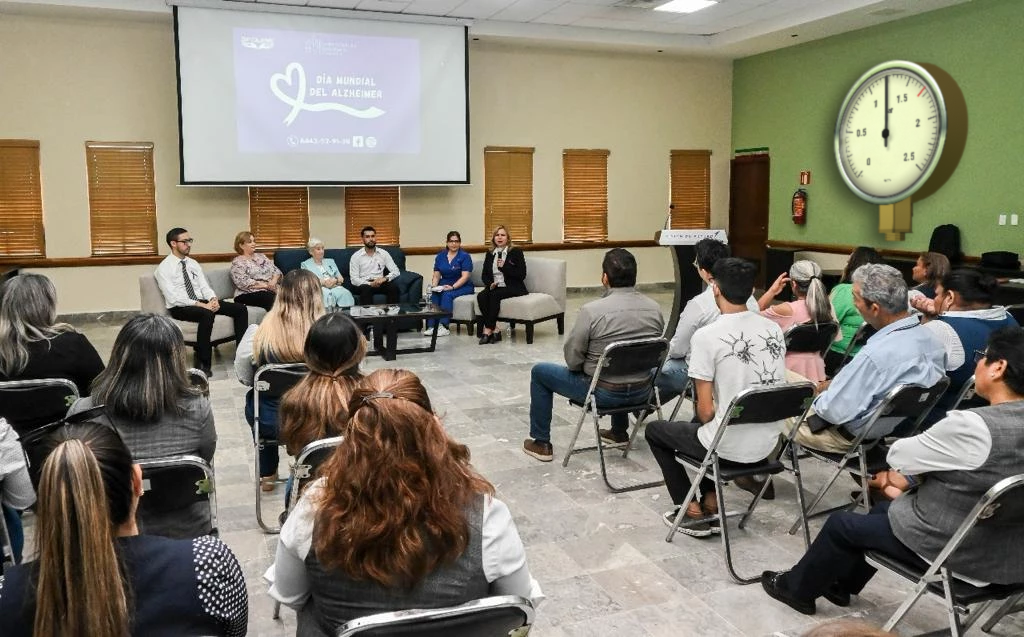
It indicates 1.25 bar
